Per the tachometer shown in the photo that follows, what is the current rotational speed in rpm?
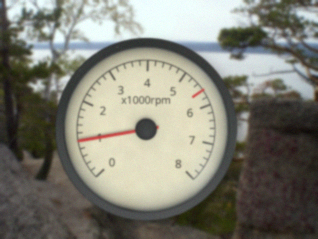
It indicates 1000 rpm
